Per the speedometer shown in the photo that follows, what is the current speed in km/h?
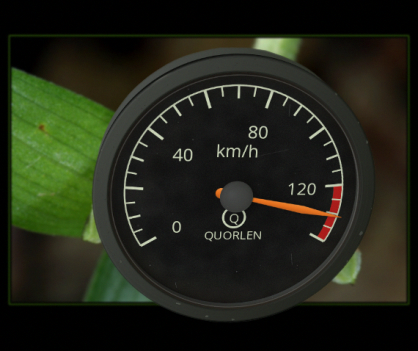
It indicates 130 km/h
